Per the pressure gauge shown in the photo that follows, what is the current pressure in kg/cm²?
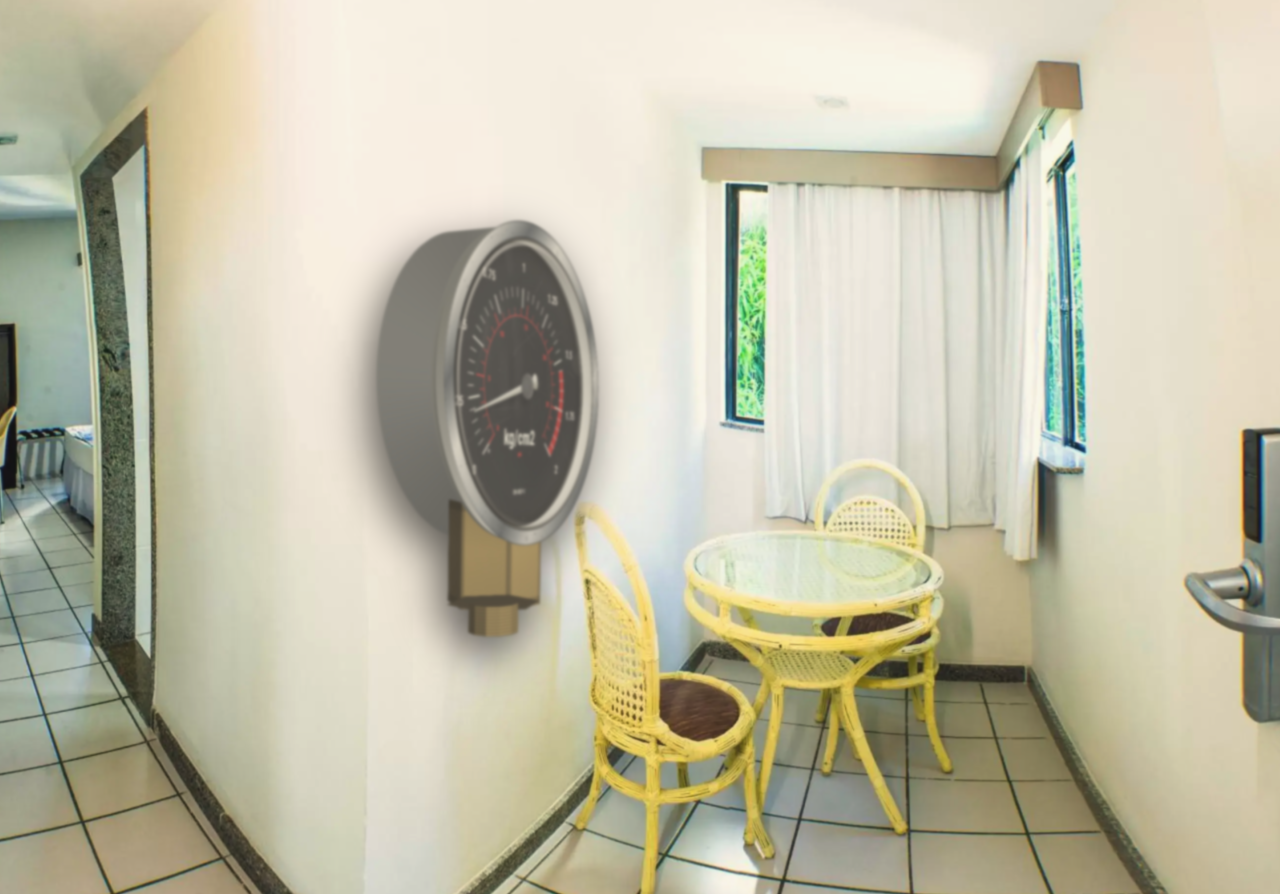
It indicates 0.2 kg/cm²
